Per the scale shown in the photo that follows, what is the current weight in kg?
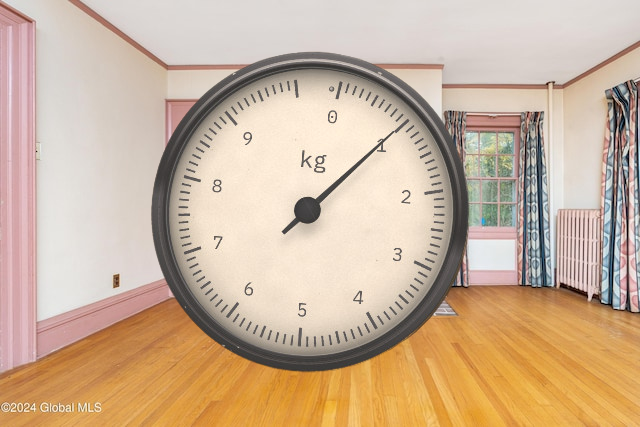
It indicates 1 kg
